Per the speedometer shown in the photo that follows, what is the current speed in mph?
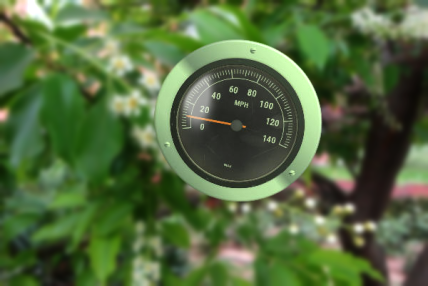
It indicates 10 mph
